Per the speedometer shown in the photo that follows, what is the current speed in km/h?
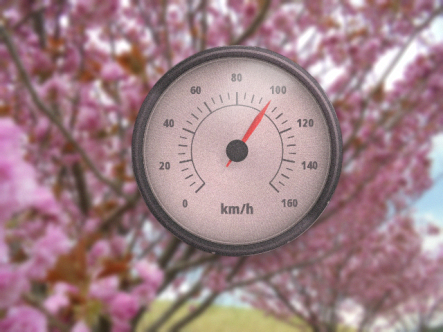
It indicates 100 km/h
